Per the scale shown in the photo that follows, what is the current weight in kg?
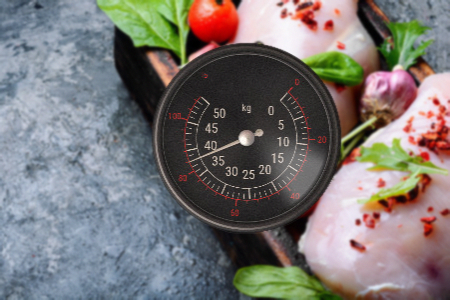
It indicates 38 kg
